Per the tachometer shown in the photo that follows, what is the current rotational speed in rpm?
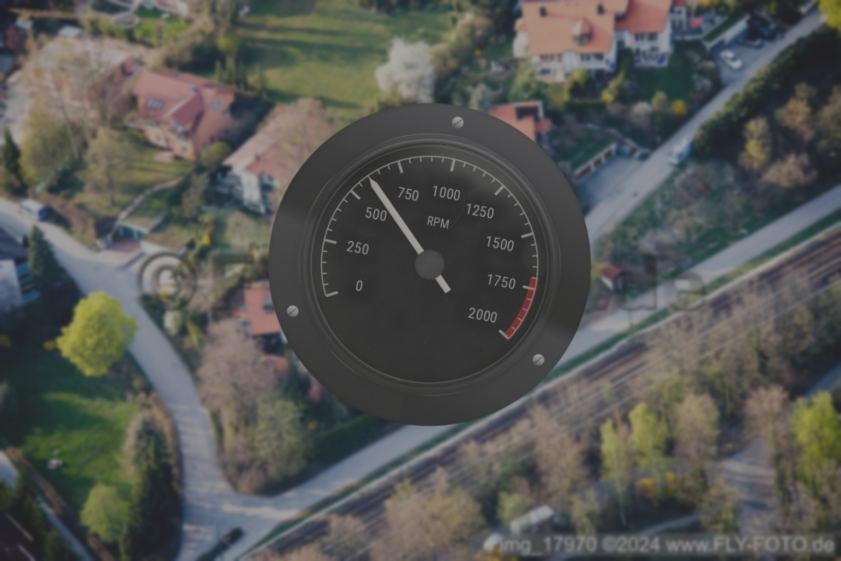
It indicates 600 rpm
